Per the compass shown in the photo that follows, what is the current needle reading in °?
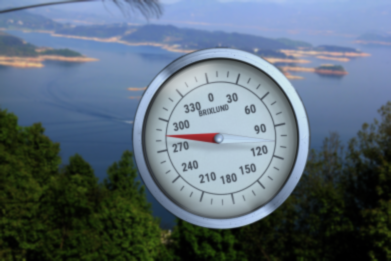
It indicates 285 °
